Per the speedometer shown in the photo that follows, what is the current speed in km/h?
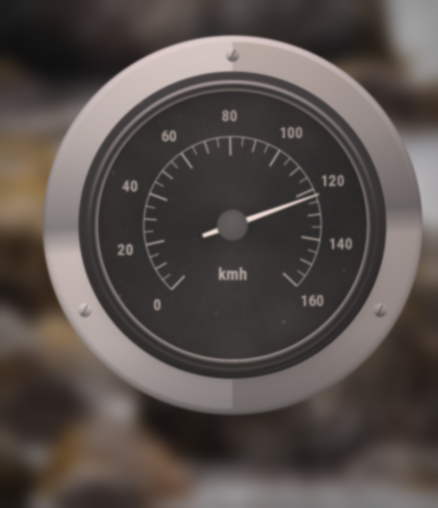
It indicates 122.5 km/h
